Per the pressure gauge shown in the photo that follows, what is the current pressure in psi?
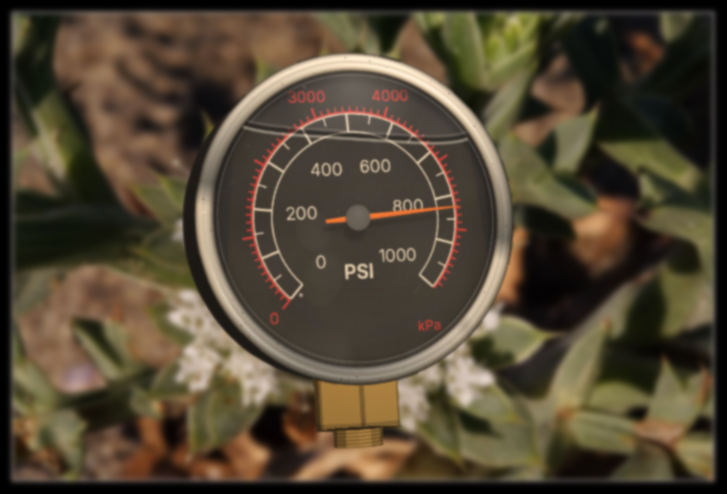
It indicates 825 psi
